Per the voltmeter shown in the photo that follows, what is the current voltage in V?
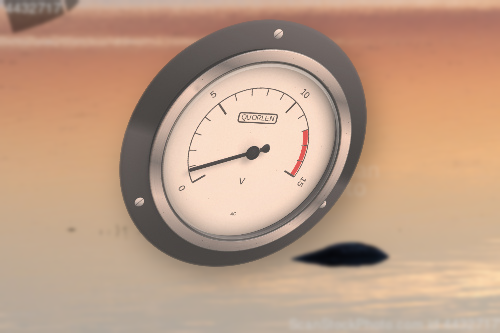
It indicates 1 V
